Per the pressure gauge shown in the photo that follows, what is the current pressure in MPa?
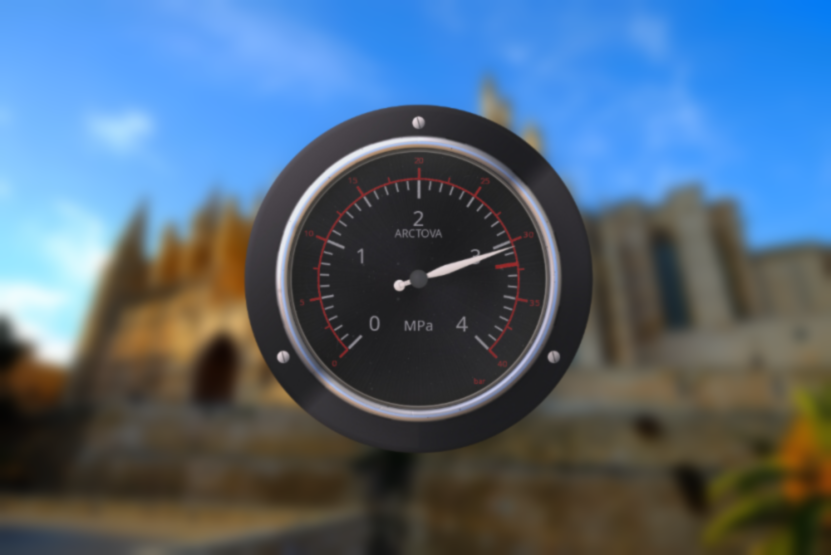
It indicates 3.05 MPa
